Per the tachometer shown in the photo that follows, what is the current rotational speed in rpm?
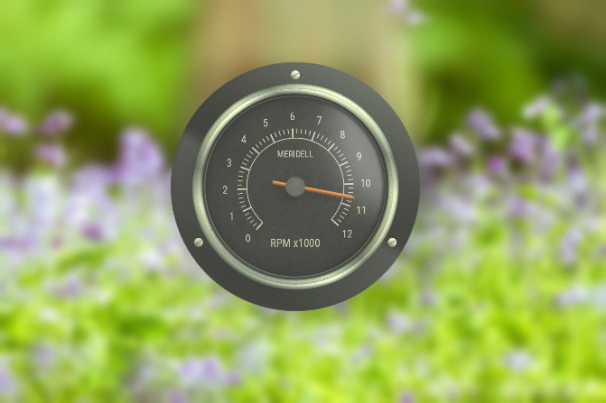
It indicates 10600 rpm
